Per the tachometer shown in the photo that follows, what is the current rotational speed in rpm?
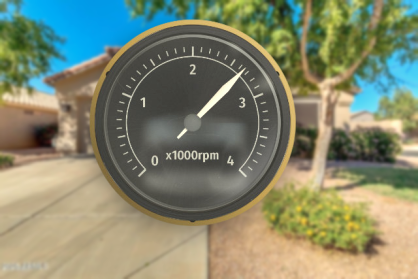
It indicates 2650 rpm
